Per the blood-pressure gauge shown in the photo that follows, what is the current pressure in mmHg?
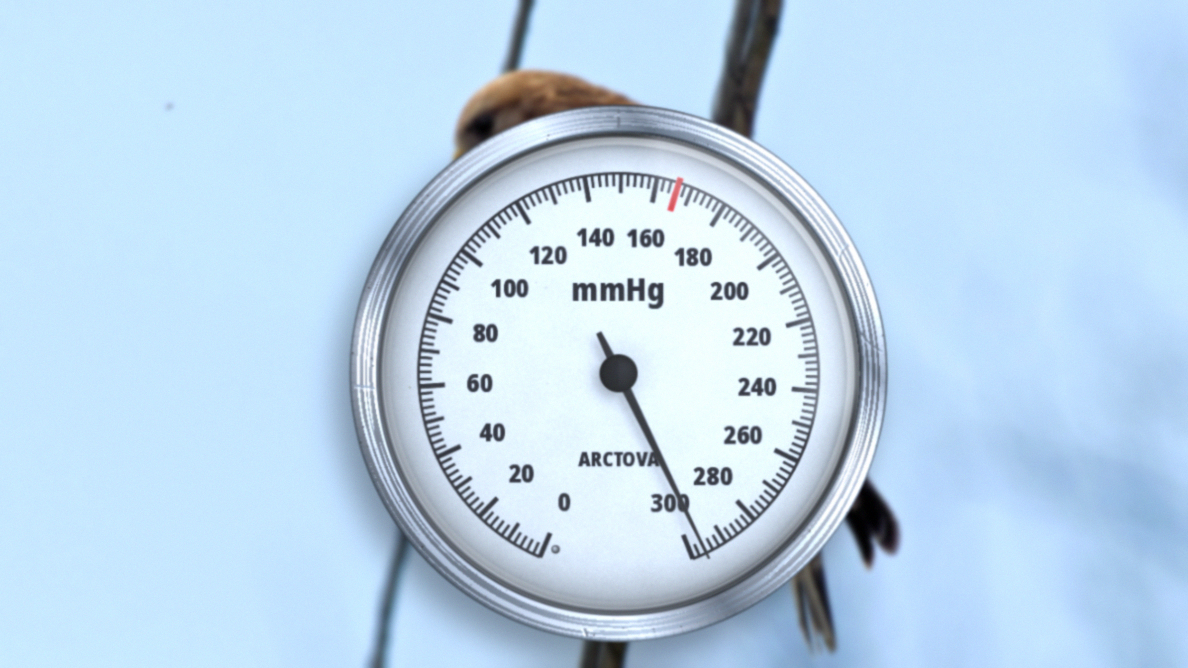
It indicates 296 mmHg
